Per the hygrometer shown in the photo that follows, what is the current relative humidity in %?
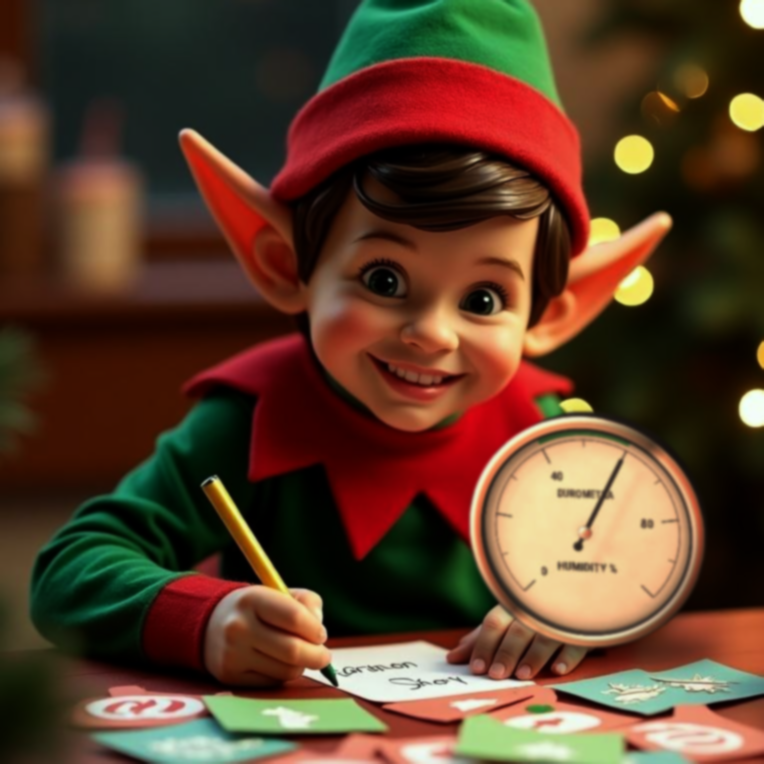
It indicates 60 %
